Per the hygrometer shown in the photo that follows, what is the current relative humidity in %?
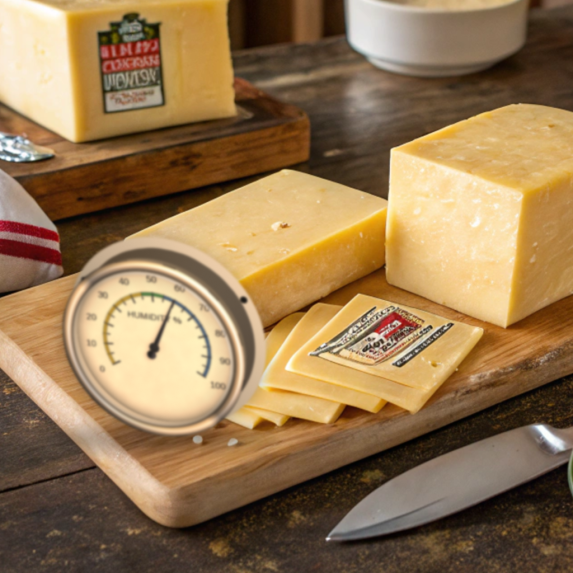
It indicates 60 %
